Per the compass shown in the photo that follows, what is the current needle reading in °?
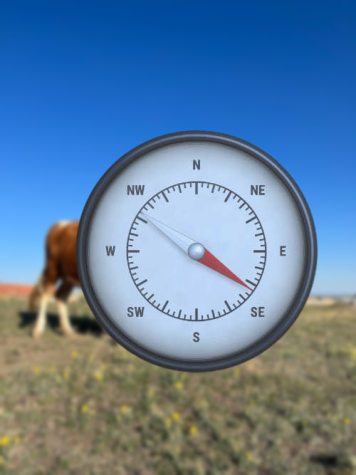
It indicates 125 °
